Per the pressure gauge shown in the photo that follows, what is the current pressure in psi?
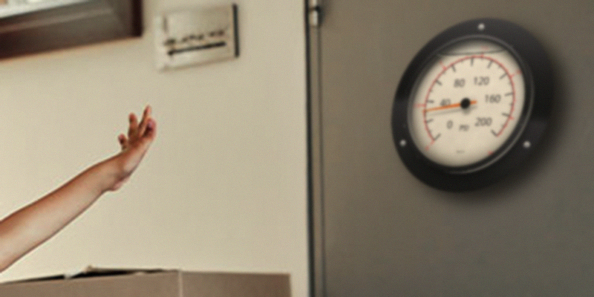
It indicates 30 psi
